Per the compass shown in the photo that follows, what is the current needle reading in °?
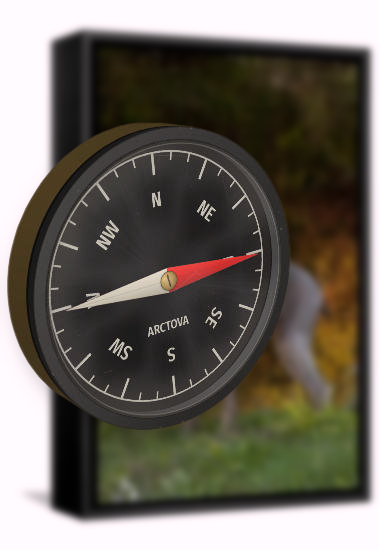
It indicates 90 °
